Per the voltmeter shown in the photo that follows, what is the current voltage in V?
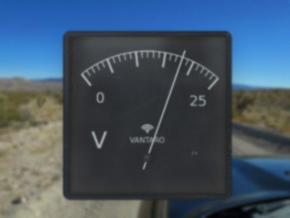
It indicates 18 V
